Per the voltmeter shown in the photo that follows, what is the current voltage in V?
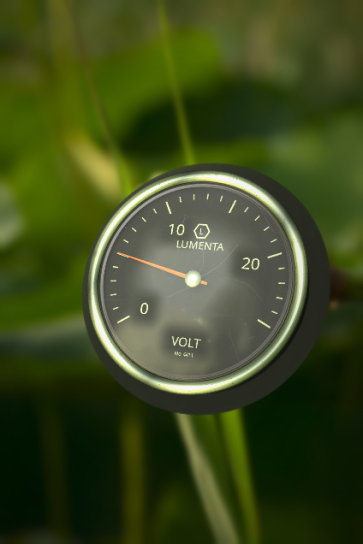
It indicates 5 V
